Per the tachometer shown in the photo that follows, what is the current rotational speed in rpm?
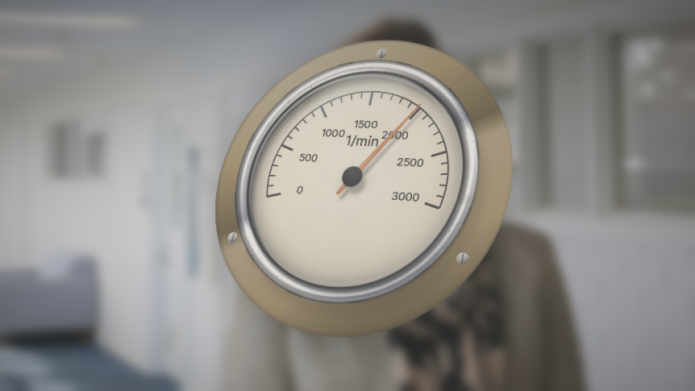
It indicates 2000 rpm
